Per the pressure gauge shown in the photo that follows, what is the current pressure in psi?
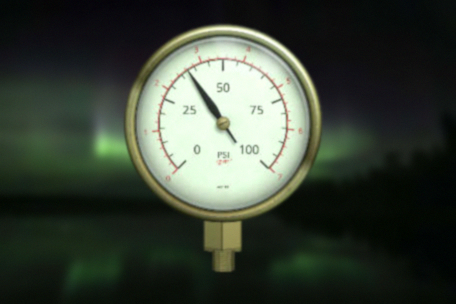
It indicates 37.5 psi
